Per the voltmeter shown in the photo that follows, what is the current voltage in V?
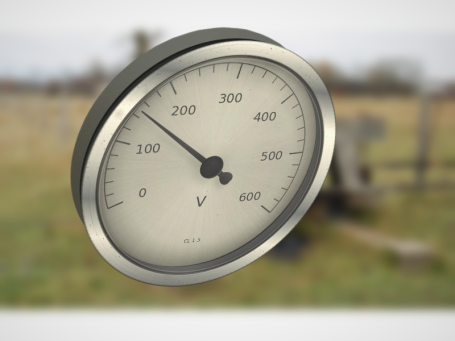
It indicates 150 V
